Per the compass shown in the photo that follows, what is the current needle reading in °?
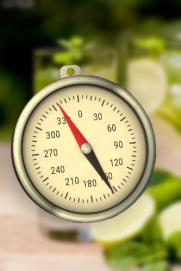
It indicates 335 °
